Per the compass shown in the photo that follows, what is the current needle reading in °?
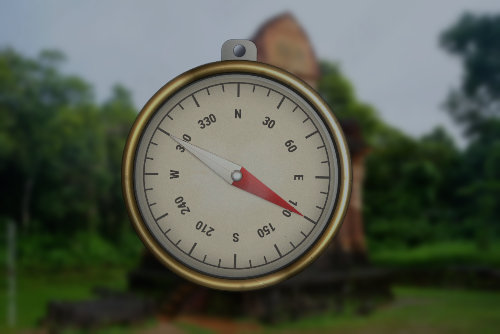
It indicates 120 °
